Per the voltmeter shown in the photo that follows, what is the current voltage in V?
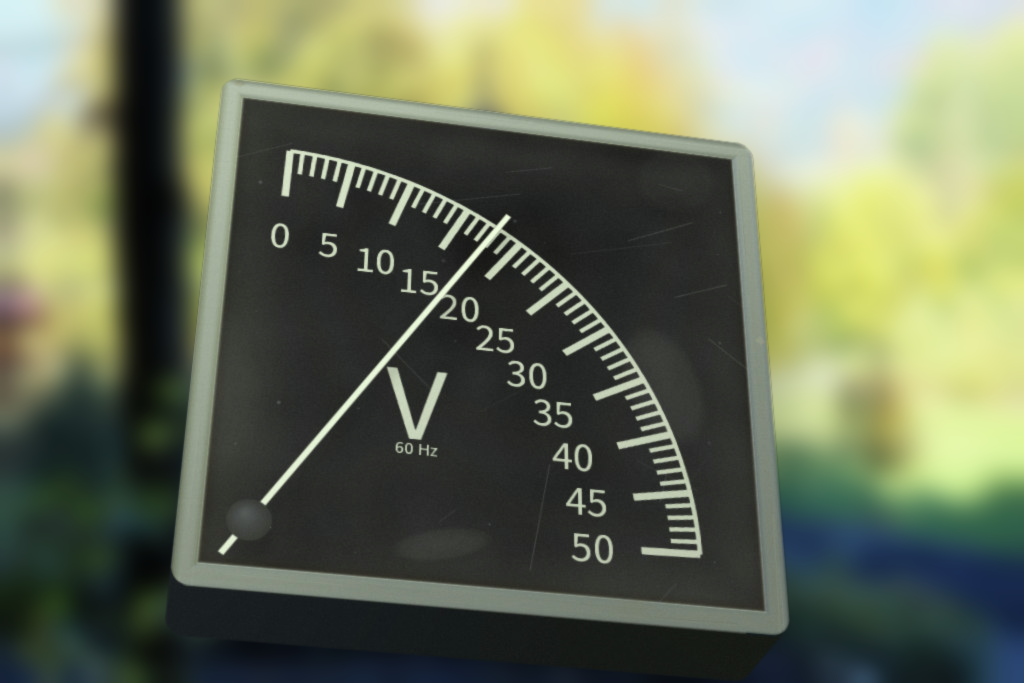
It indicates 18 V
